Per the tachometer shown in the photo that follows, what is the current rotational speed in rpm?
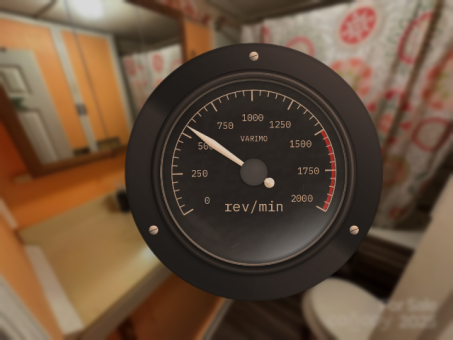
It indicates 550 rpm
